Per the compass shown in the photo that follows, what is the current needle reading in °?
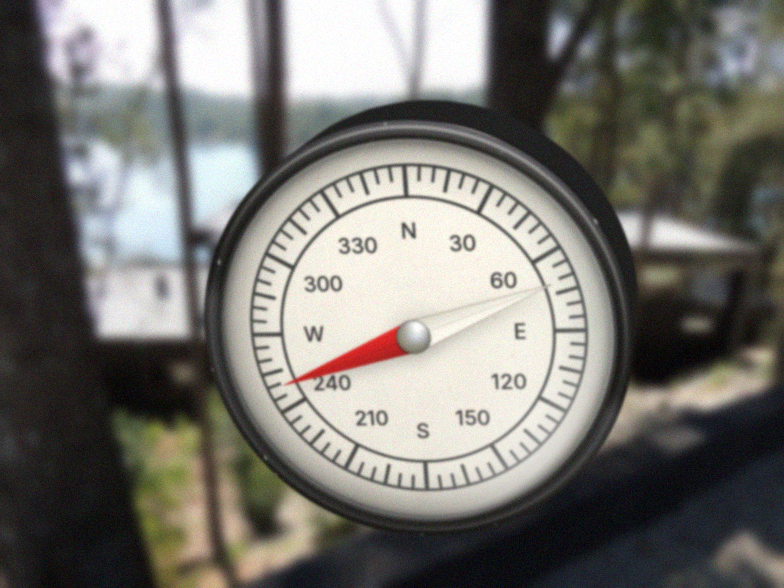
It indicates 250 °
